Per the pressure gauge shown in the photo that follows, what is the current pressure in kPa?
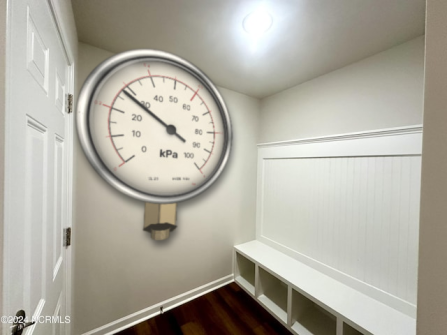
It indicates 27.5 kPa
